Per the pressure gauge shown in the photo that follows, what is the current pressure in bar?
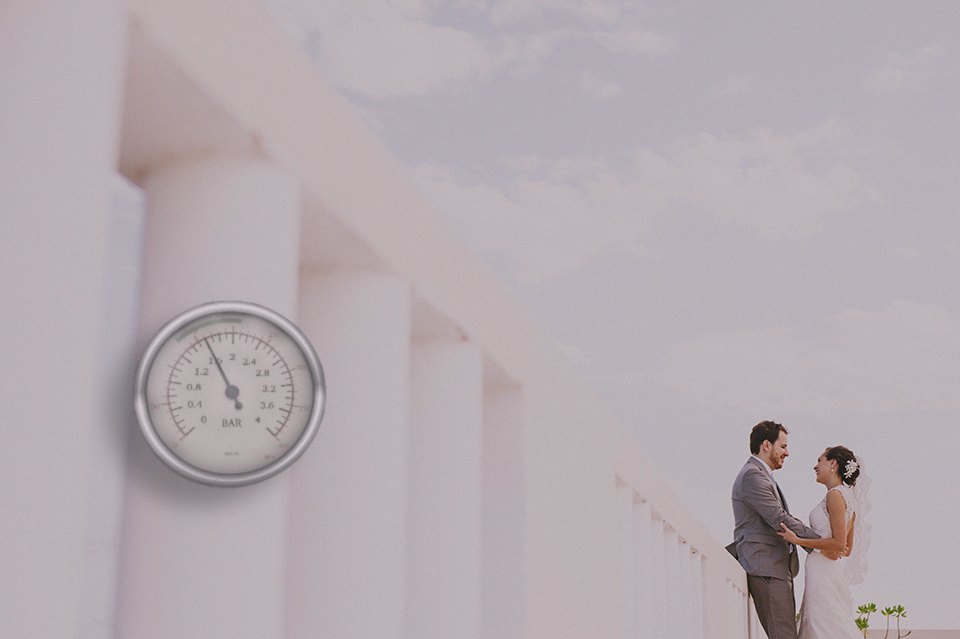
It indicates 1.6 bar
